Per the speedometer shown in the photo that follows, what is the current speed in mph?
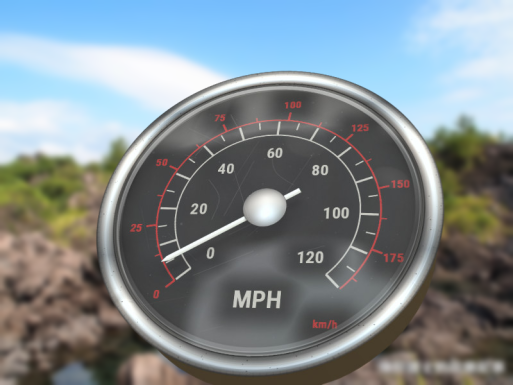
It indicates 5 mph
